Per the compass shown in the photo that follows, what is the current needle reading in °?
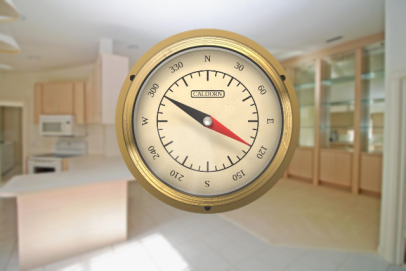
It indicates 120 °
